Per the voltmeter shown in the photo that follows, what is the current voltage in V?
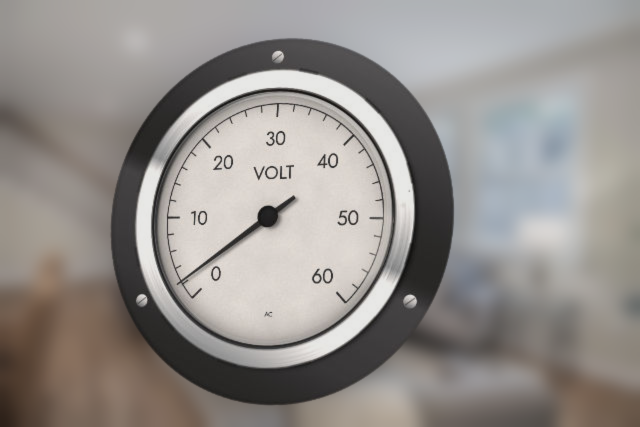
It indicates 2 V
